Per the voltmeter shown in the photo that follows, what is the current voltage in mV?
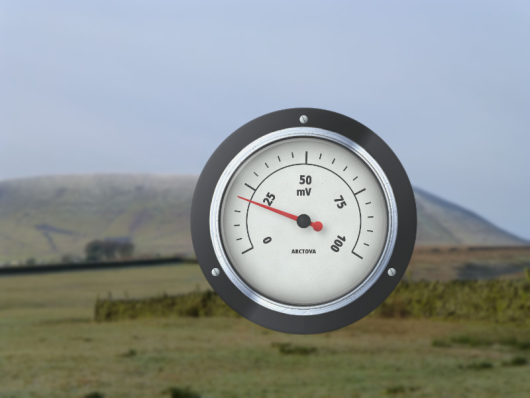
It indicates 20 mV
